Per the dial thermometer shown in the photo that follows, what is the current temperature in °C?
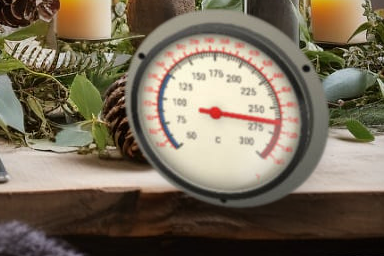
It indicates 262.5 °C
